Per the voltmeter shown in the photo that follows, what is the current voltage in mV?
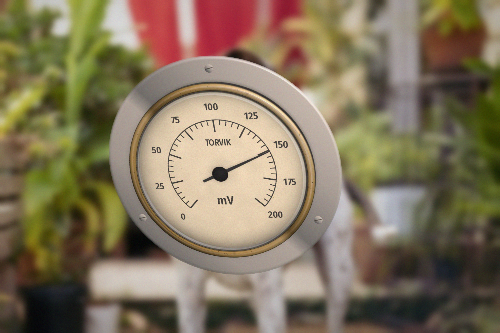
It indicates 150 mV
